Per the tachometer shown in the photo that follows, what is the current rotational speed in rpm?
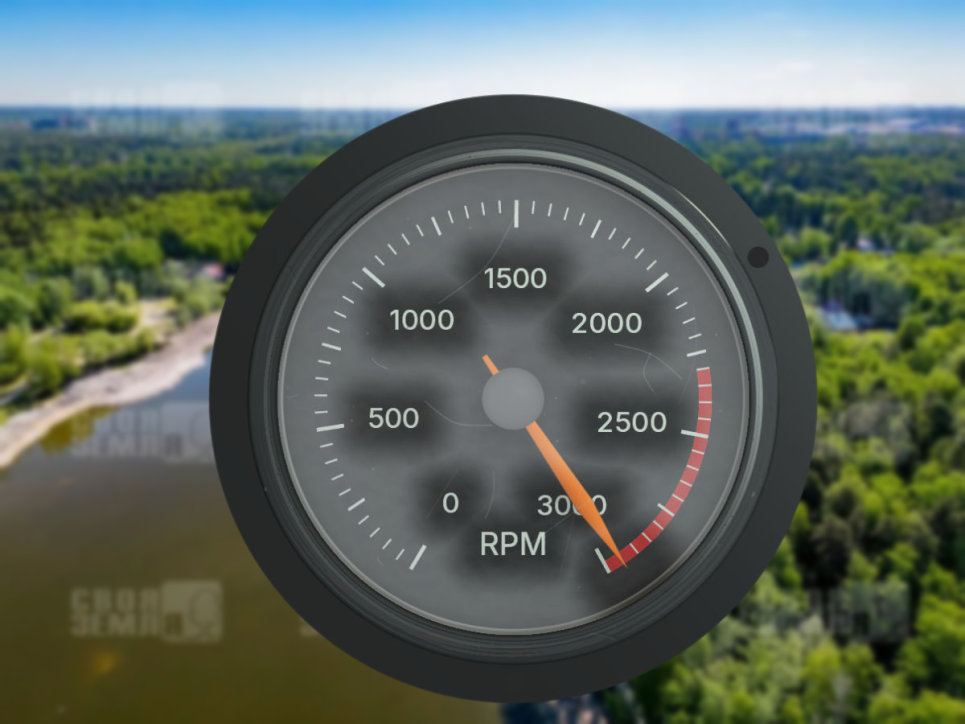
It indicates 2950 rpm
